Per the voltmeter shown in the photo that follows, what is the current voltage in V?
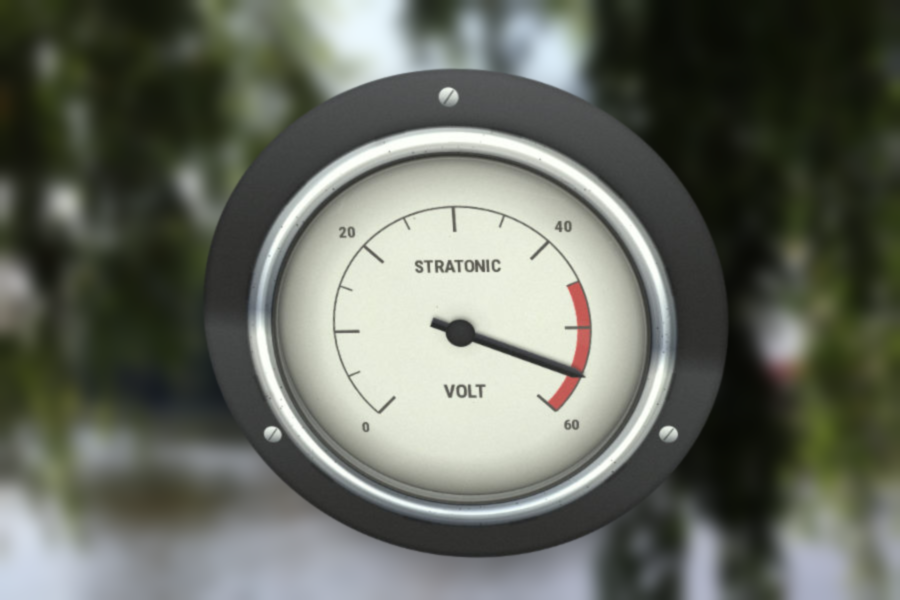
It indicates 55 V
